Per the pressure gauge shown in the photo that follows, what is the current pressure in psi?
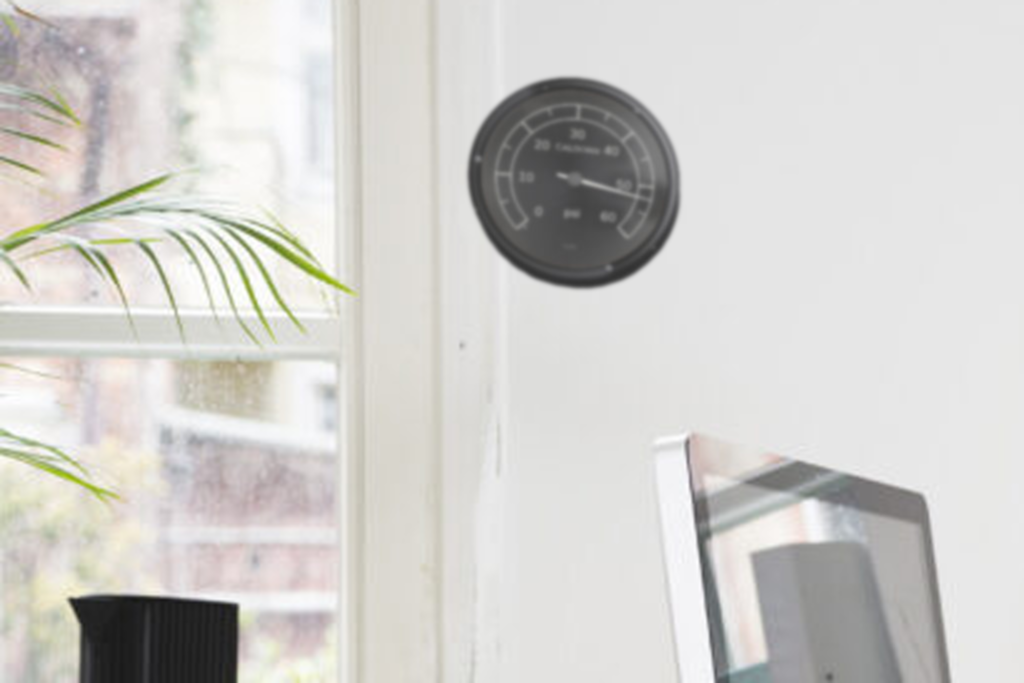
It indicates 52.5 psi
